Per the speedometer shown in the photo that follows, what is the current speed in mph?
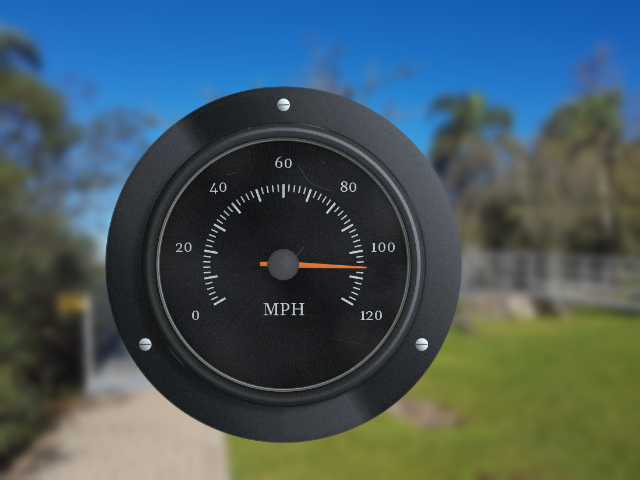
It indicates 106 mph
